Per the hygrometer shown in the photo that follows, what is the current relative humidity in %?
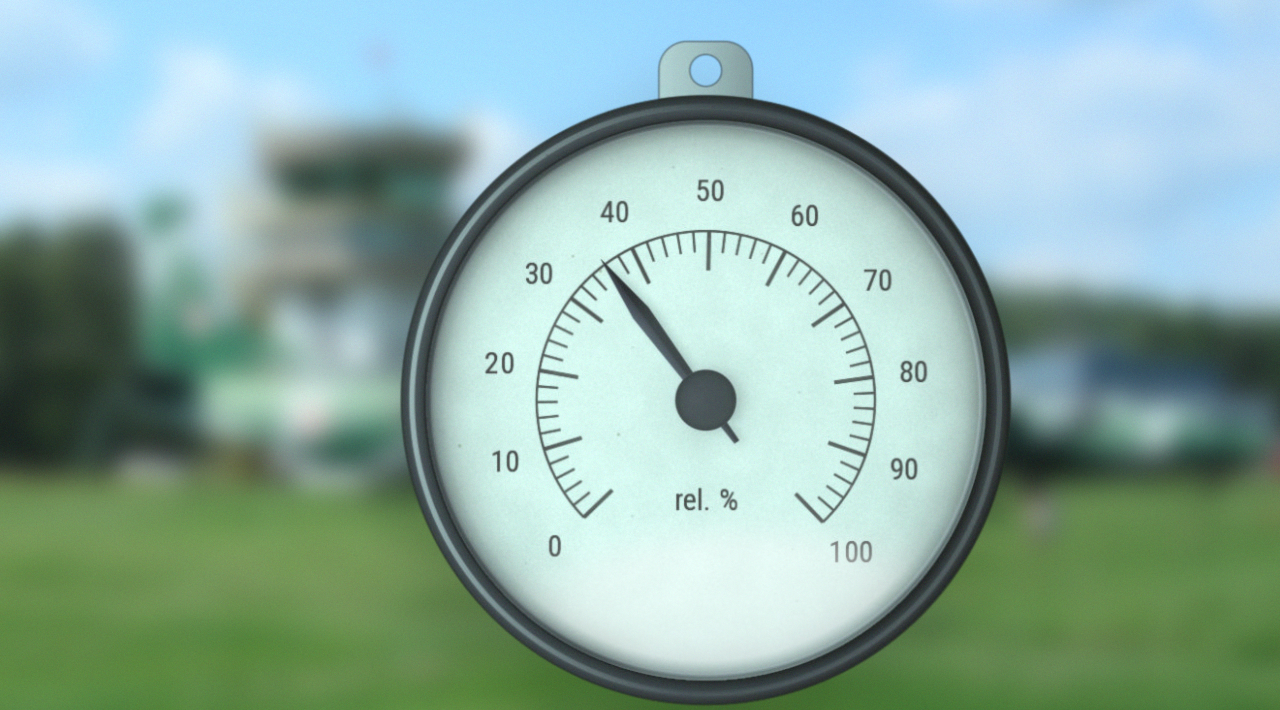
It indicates 36 %
